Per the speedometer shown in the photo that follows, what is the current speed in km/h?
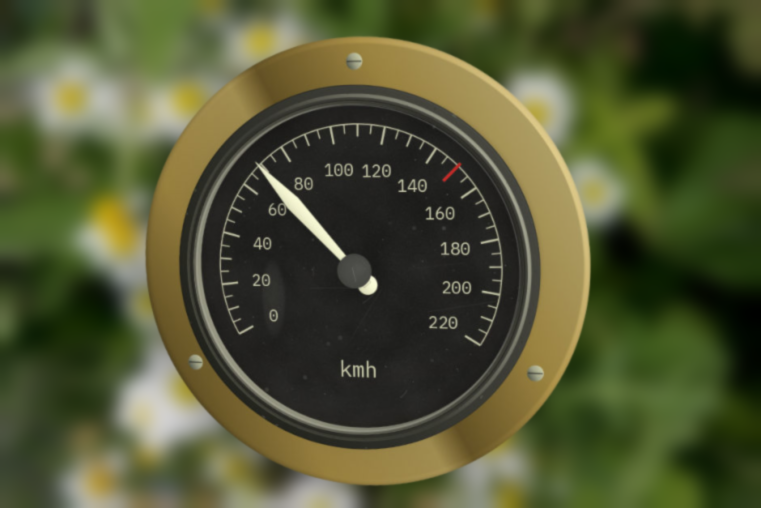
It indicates 70 km/h
